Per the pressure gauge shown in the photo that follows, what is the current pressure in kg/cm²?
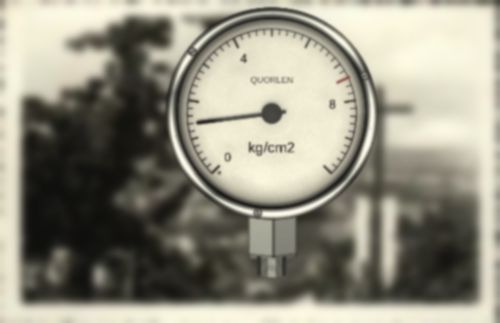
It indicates 1.4 kg/cm²
